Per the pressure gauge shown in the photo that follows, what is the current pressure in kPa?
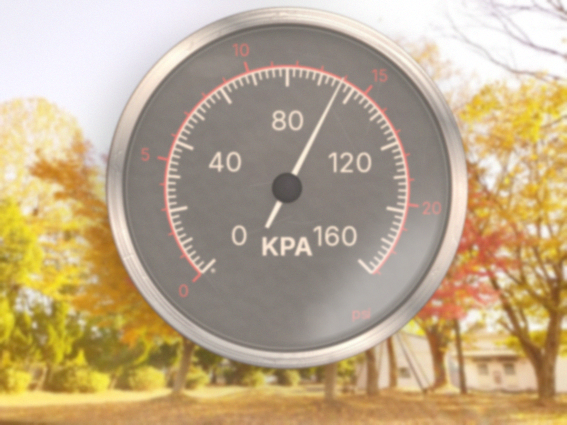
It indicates 96 kPa
